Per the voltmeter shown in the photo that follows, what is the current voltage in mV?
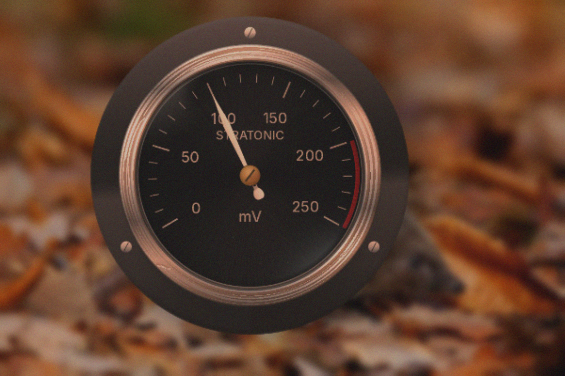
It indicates 100 mV
